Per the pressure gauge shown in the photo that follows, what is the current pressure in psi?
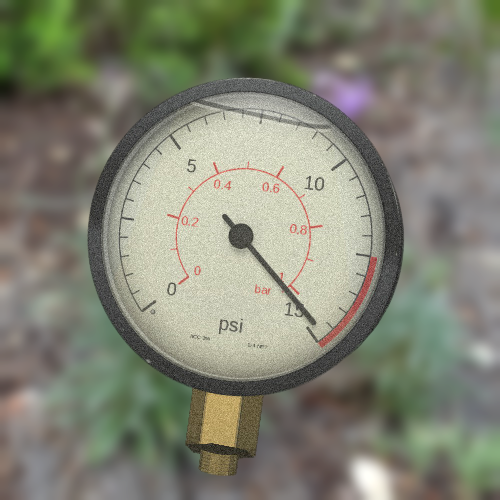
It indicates 14.75 psi
